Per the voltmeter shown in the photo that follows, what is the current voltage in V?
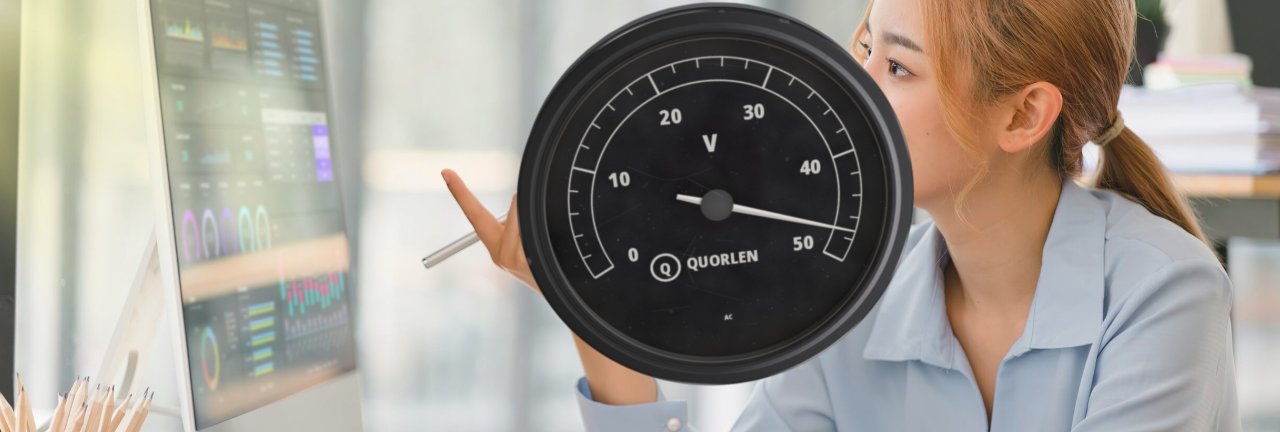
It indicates 47 V
